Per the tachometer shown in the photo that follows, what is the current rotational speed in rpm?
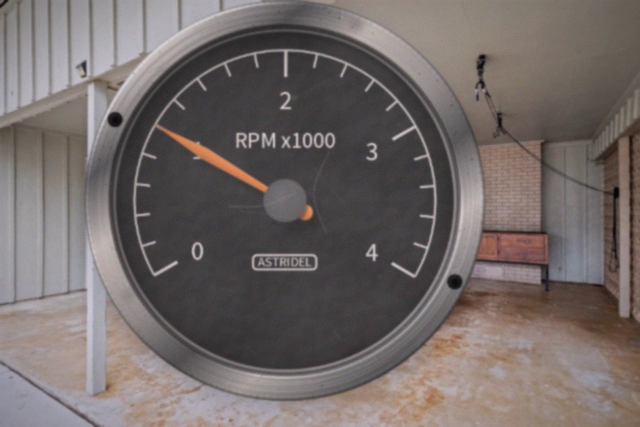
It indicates 1000 rpm
